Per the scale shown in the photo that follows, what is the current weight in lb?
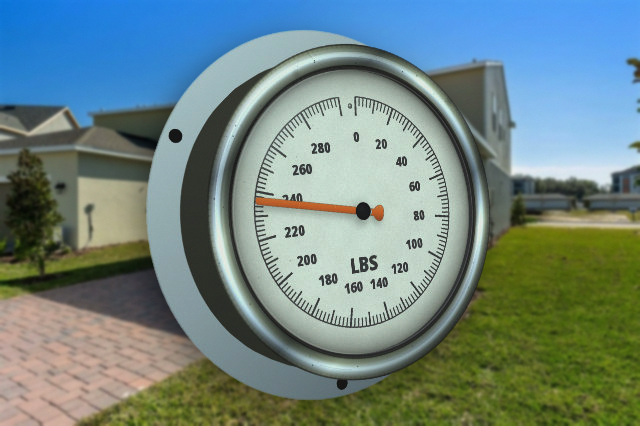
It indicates 236 lb
